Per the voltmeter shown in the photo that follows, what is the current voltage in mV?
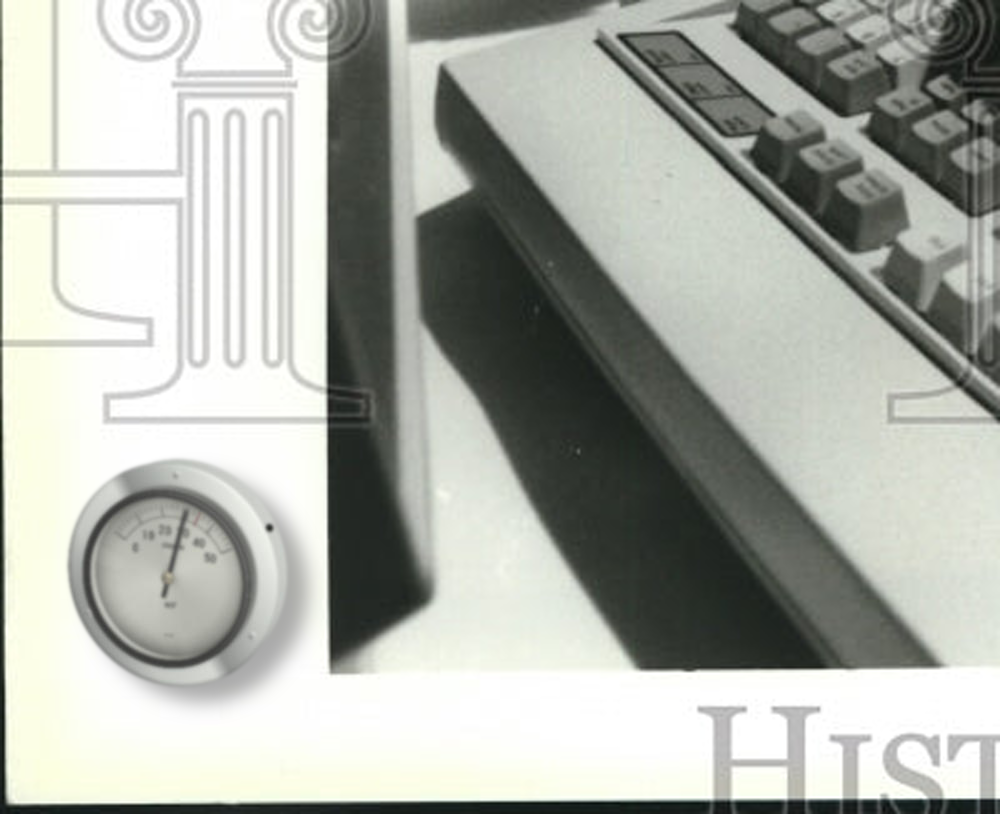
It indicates 30 mV
